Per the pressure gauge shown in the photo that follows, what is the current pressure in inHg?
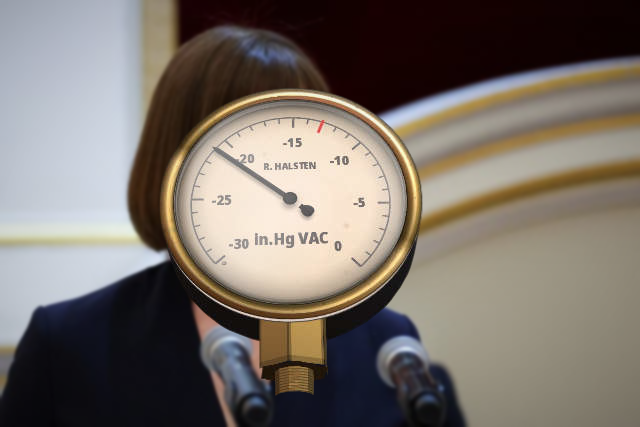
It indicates -21 inHg
